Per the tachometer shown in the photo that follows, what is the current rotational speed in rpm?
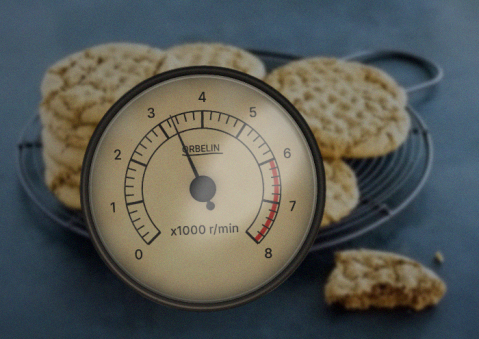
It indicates 3300 rpm
